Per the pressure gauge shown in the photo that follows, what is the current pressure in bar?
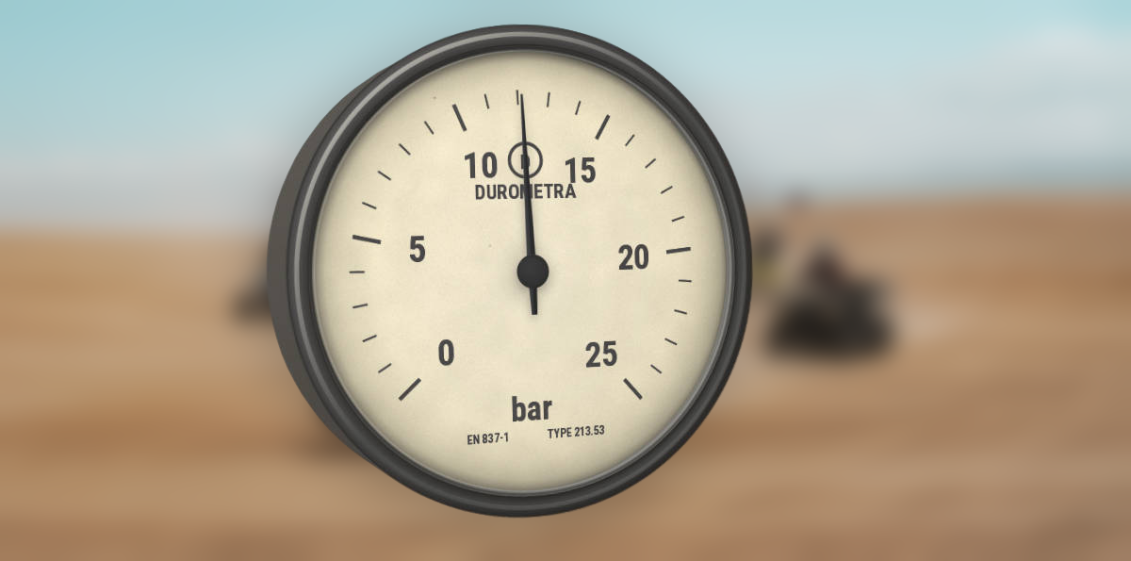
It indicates 12 bar
